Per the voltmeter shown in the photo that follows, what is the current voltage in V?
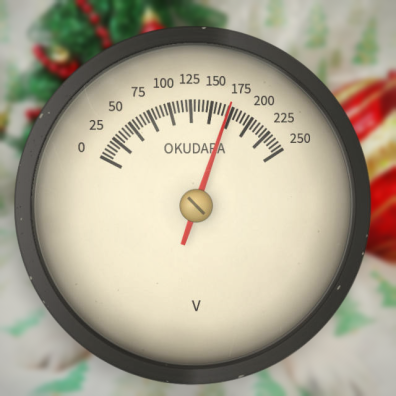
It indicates 170 V
